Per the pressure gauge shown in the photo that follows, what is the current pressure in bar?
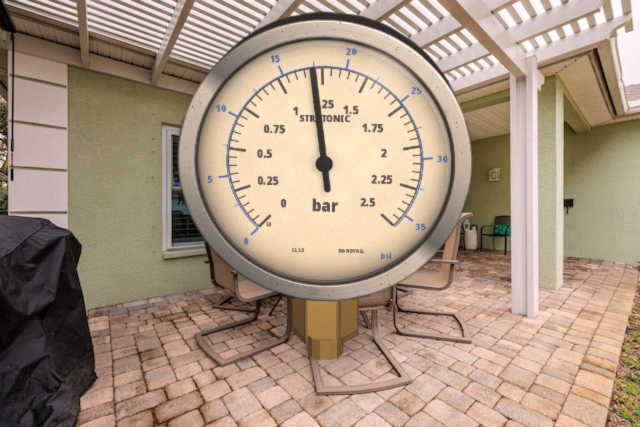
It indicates 1.2 bar
